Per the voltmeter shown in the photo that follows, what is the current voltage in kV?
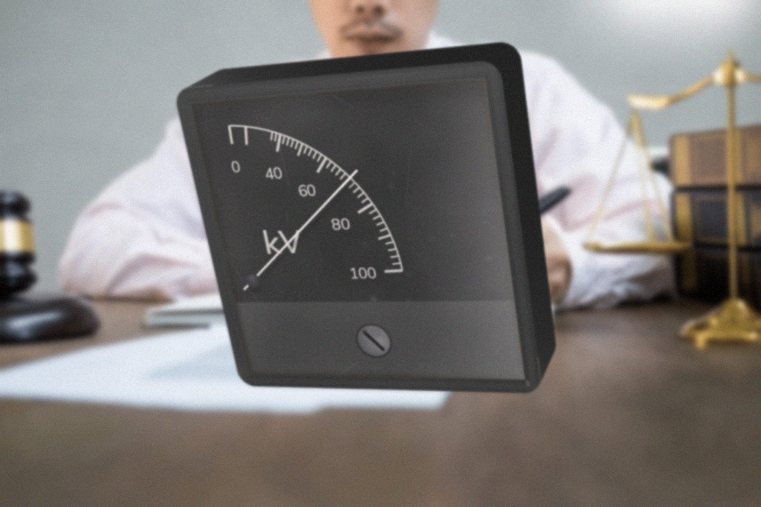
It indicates 70 kV
